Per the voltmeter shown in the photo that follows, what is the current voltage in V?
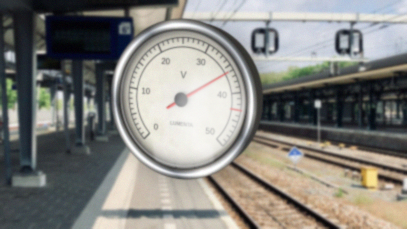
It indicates 36 V
